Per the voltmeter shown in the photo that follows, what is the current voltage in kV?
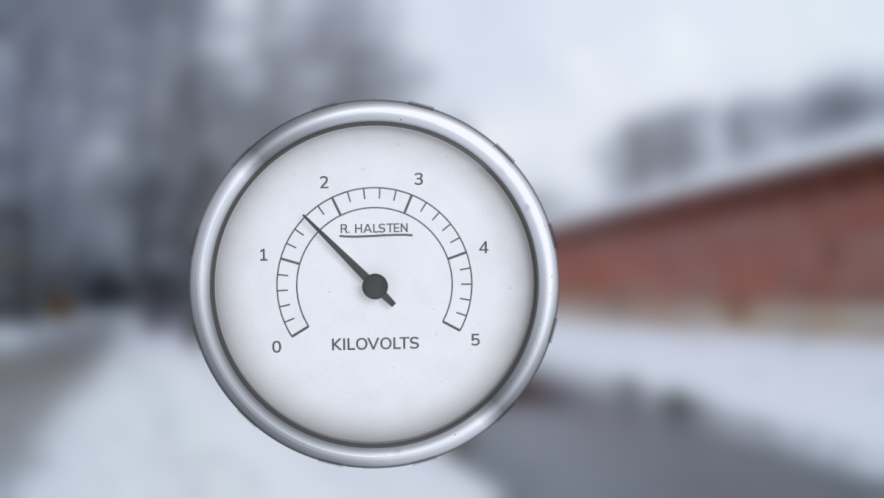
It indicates 1.6 kV
